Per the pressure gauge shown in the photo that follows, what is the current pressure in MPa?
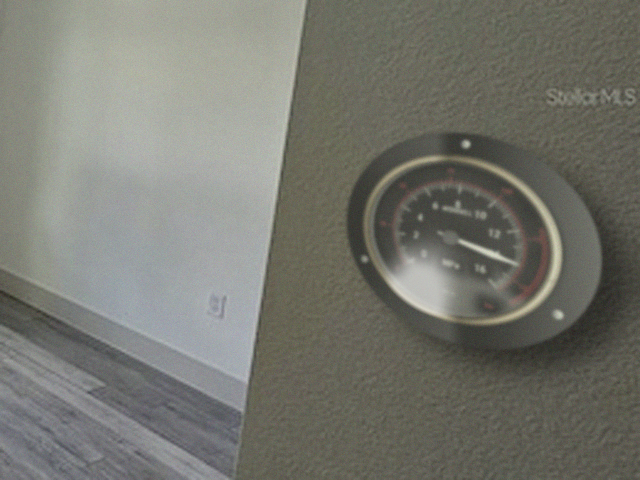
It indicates 14 MPa
